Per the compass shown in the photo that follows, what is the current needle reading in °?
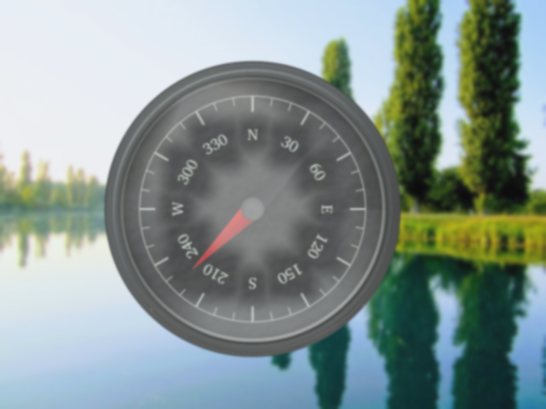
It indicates 225 °
